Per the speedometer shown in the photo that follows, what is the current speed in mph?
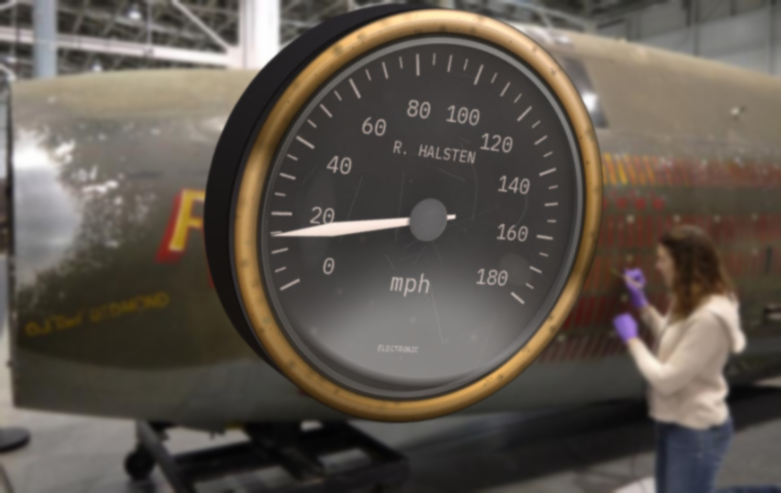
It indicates 15 mph
